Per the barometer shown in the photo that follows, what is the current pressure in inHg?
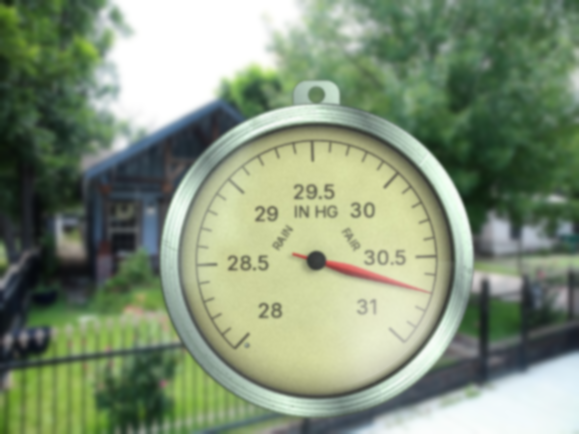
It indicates 30.7 inHg
